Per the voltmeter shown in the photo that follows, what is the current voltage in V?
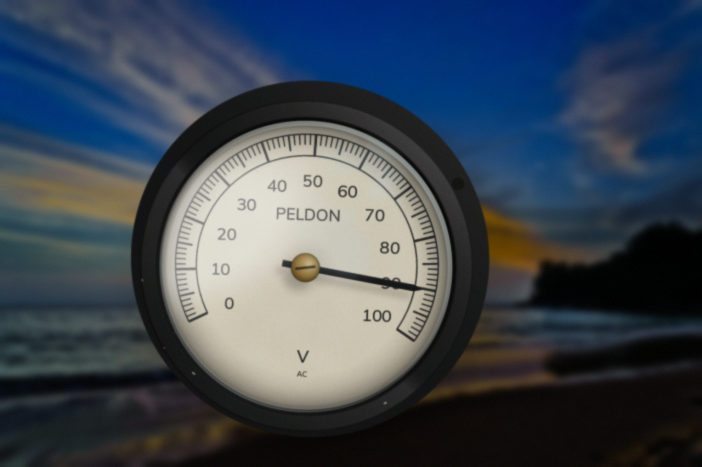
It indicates 90 V
